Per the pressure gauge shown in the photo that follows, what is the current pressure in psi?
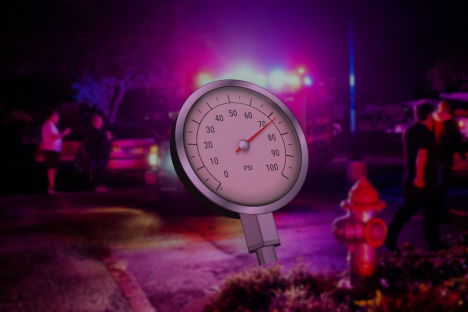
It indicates 72.5 psi
